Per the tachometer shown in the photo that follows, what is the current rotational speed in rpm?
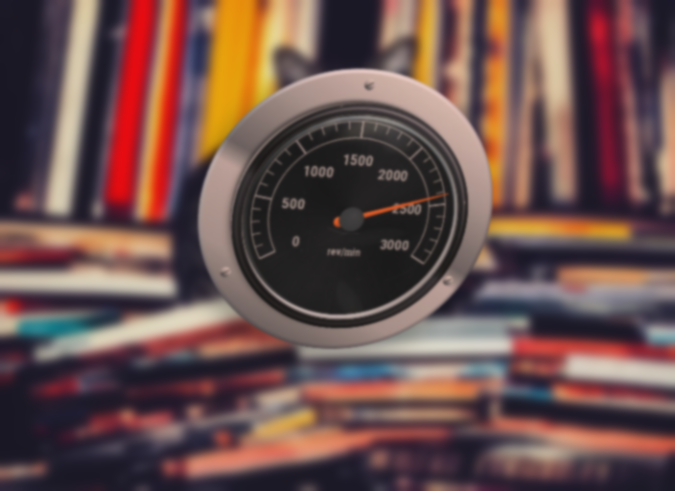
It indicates 2400 rpm
